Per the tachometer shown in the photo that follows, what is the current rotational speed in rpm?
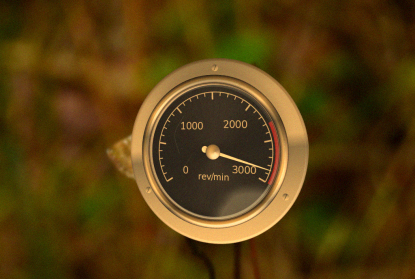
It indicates 2850 rpm
